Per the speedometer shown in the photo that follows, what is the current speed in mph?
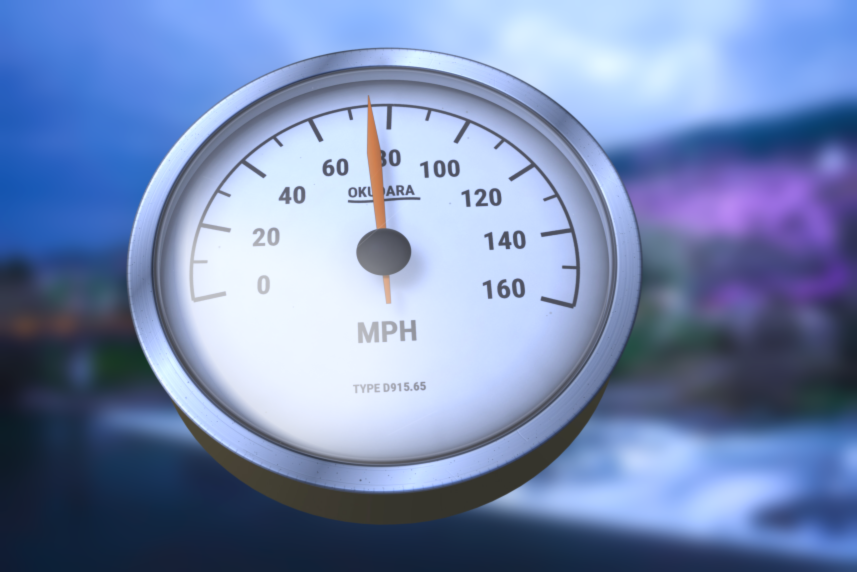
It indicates 75 mph
